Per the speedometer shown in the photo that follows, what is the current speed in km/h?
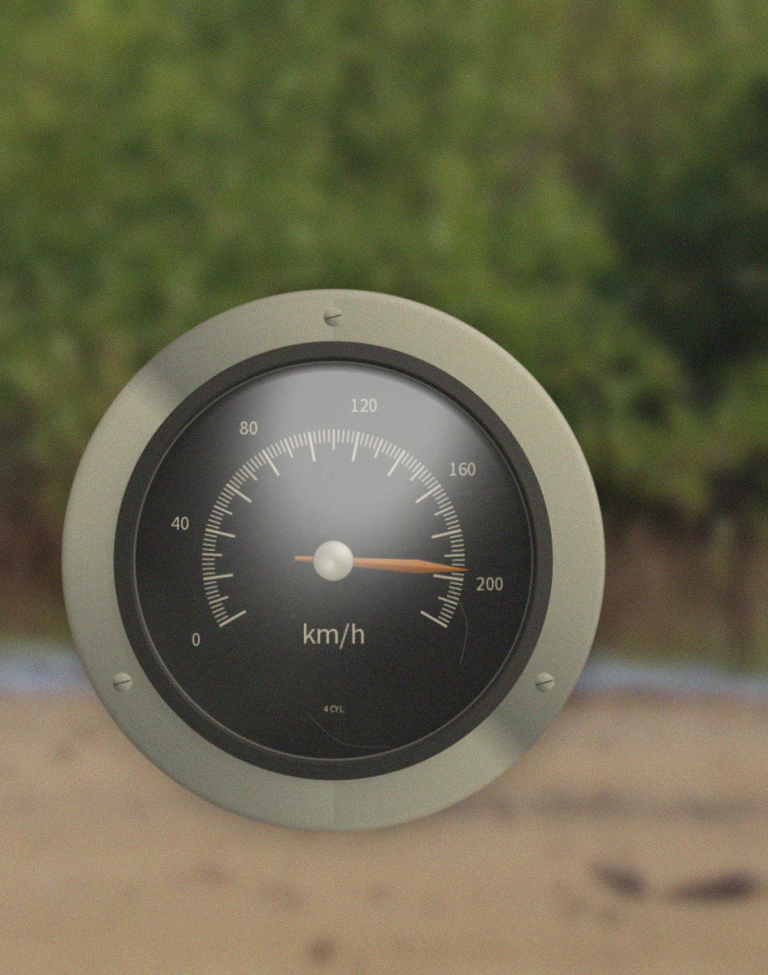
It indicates 196 km/h
